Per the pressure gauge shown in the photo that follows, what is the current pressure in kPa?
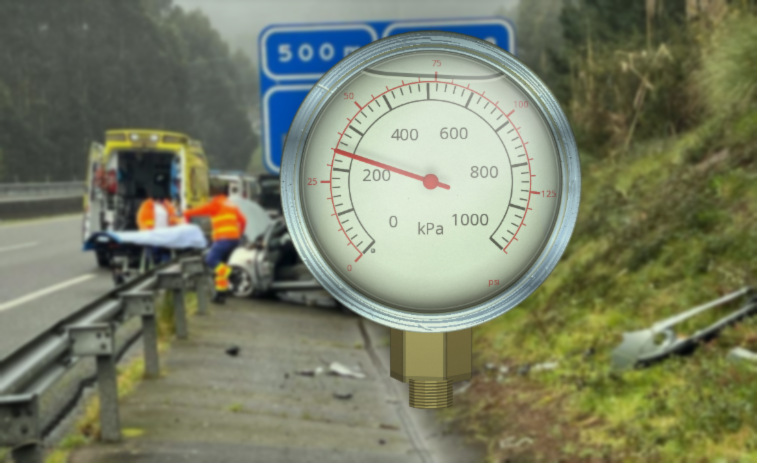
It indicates 240 kPa
